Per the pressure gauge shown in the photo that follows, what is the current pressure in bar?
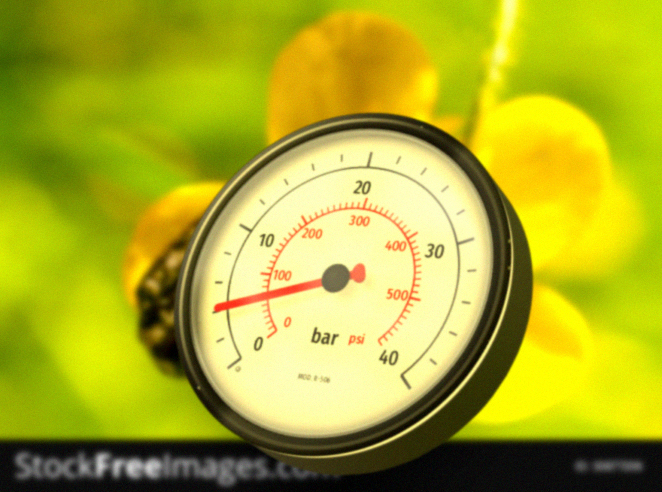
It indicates 4 bar
